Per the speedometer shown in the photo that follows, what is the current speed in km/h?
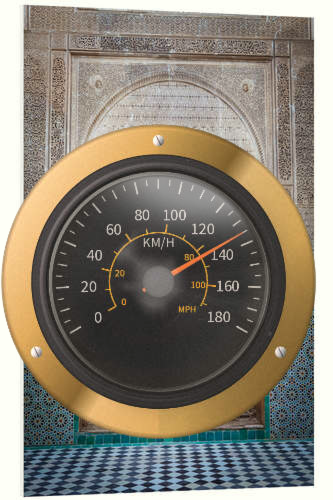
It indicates 135 km/h
